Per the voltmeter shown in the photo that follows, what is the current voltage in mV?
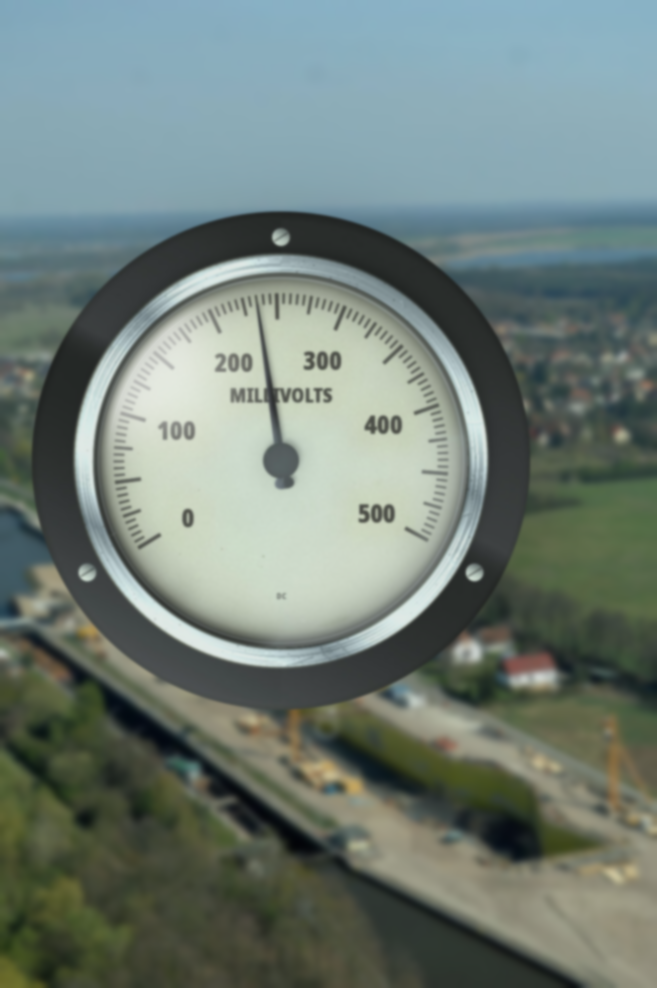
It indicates 235 mV
